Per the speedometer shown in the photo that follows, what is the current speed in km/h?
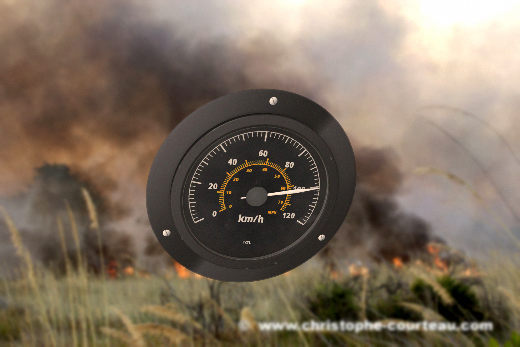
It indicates 100 km/h
